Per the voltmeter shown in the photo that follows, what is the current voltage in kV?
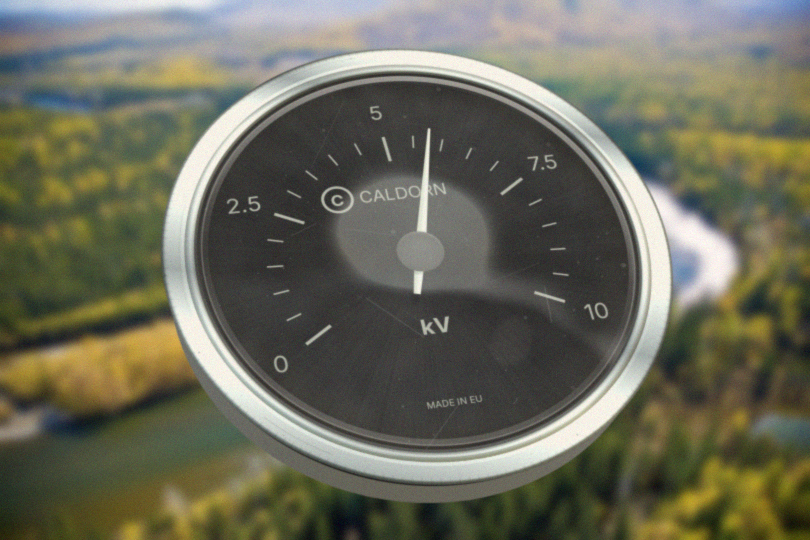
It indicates 5.75 kV
